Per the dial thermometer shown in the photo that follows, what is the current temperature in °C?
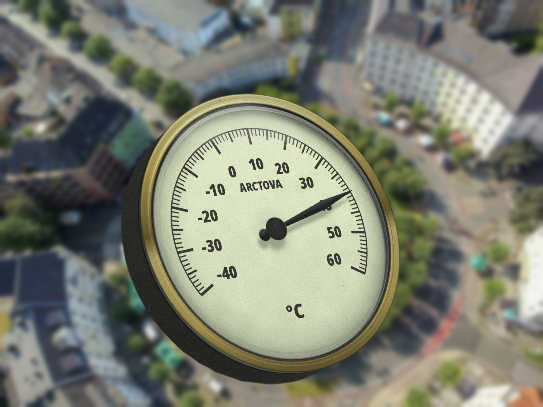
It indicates 40 °C
